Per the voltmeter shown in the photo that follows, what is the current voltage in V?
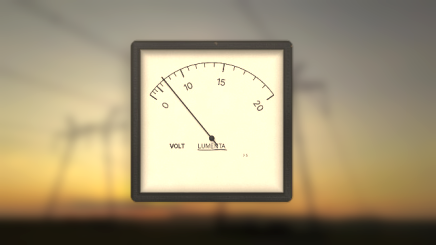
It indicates 7 V
